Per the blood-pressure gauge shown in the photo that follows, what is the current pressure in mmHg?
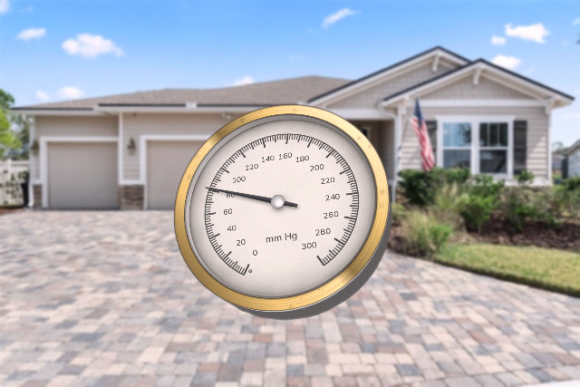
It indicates 80 mmHg
